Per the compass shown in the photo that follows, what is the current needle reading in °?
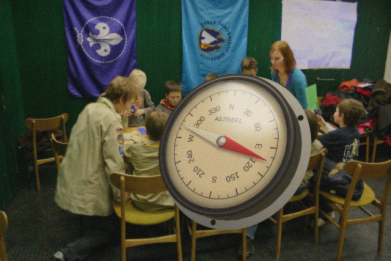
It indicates 105 °
